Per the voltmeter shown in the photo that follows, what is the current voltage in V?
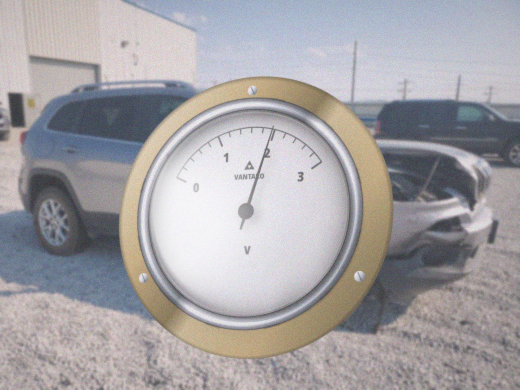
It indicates 2 V
